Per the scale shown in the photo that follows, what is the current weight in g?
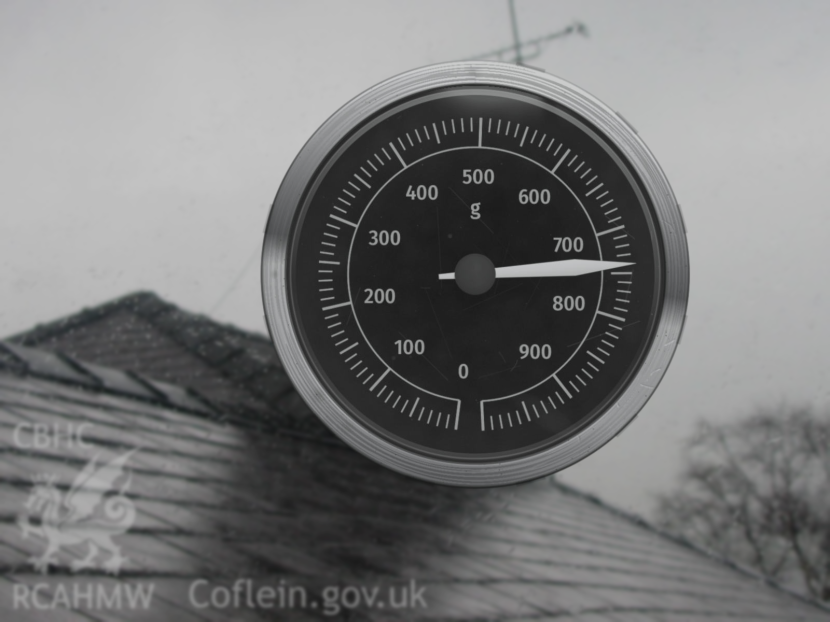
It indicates 740 g
